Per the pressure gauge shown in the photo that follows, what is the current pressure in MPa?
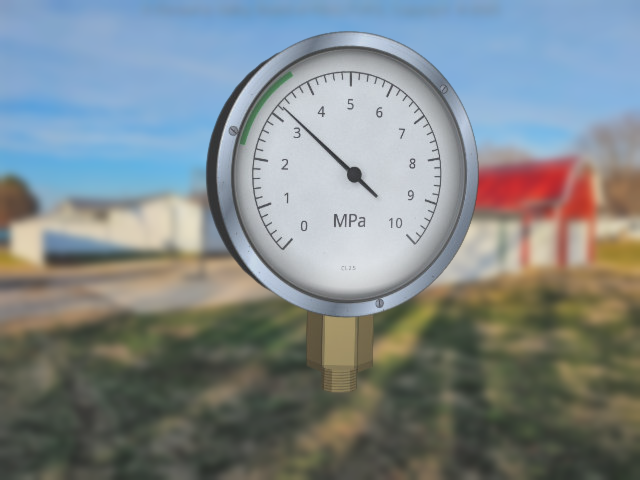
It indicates 3.2 MPa
